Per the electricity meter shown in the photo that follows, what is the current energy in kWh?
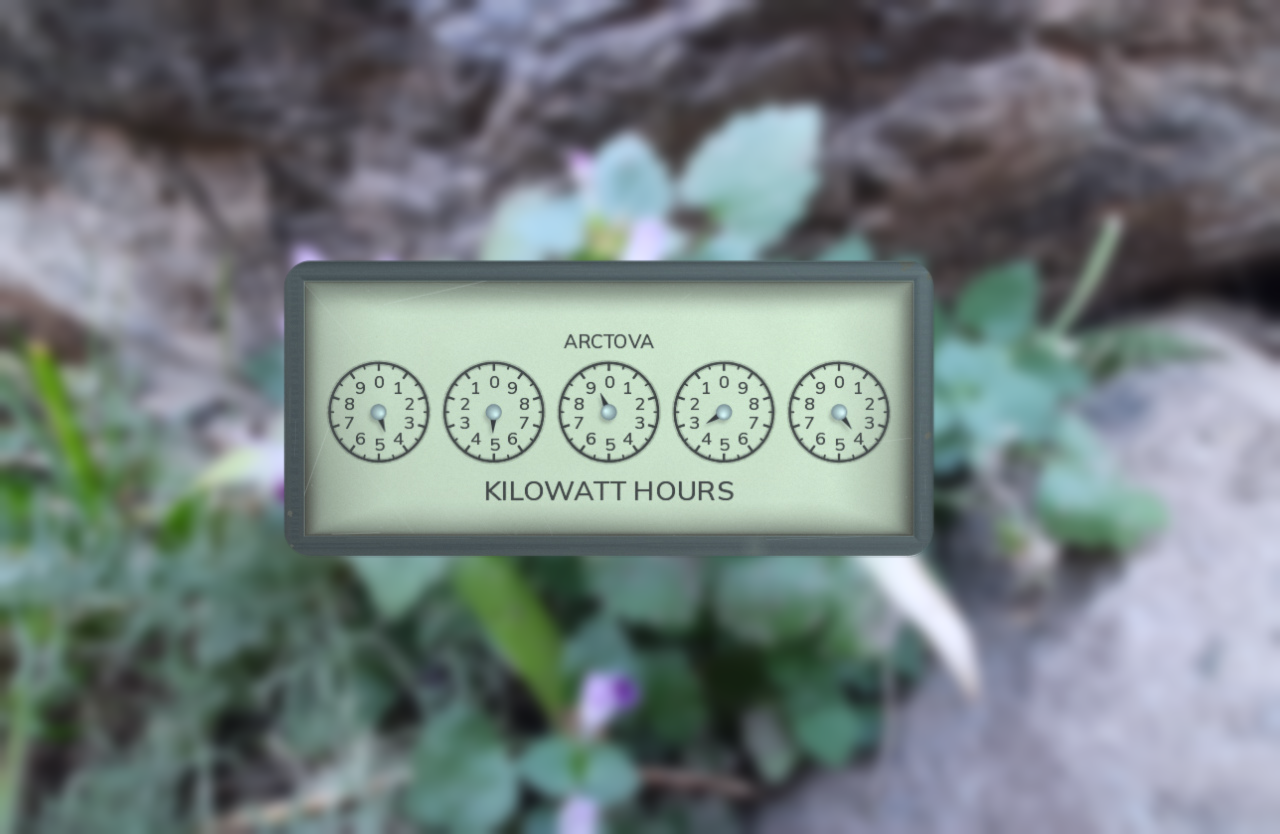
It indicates 44934 kWh
